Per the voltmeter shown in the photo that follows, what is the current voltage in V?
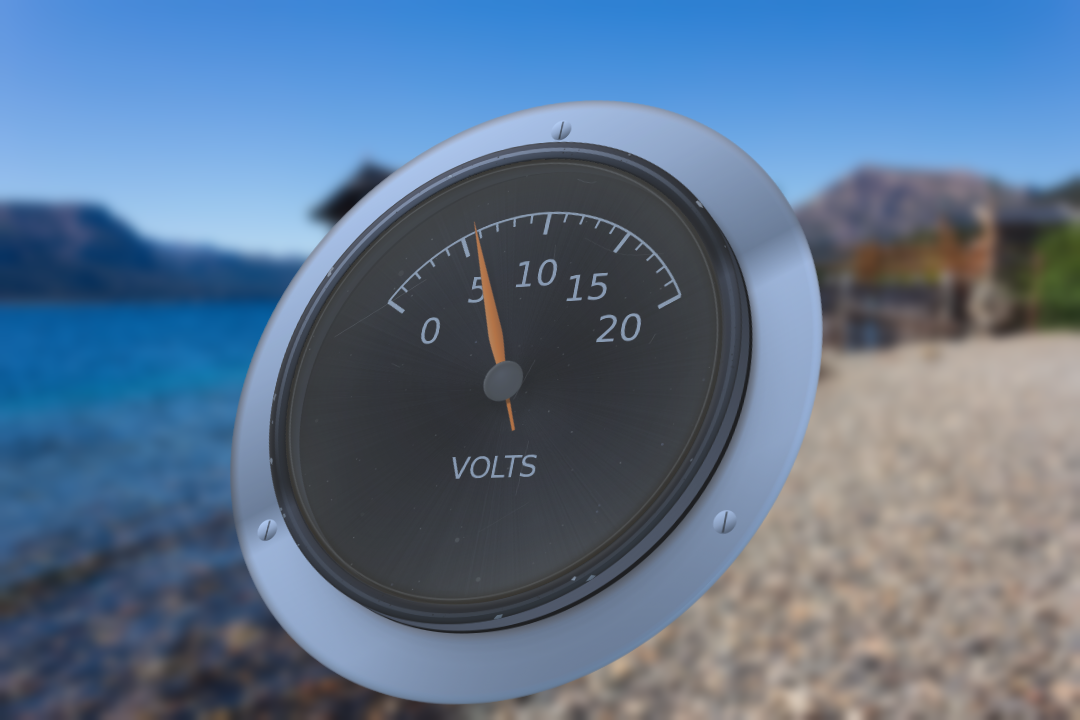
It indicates 6 V
